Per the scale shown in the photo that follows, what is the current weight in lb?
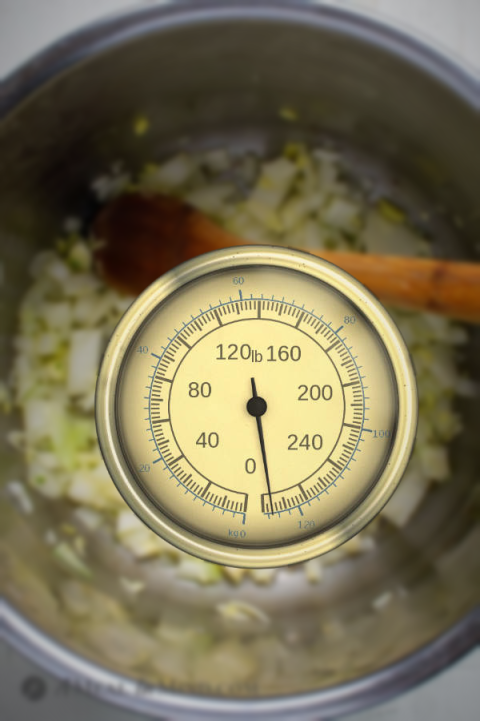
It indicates 276 lb
